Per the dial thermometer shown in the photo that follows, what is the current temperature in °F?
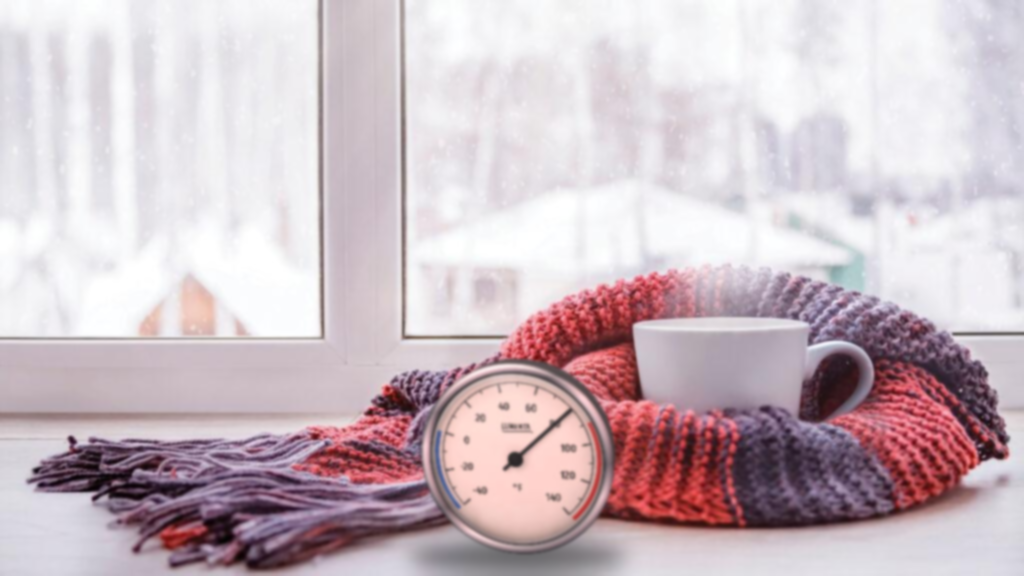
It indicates 80 °F
